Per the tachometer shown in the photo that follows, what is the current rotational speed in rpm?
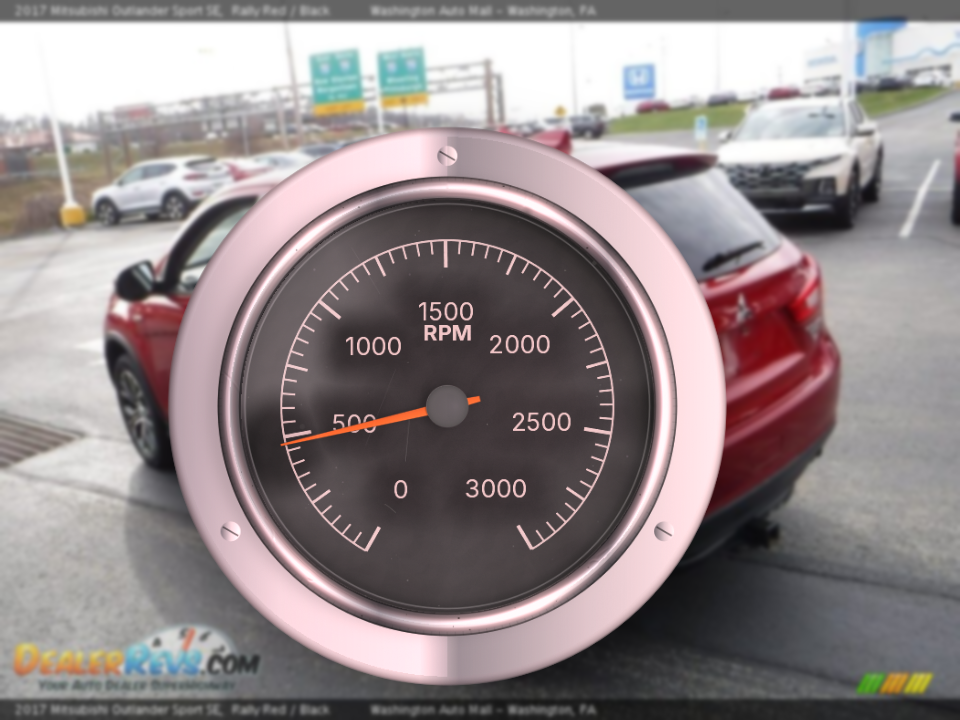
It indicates 475 rpm
